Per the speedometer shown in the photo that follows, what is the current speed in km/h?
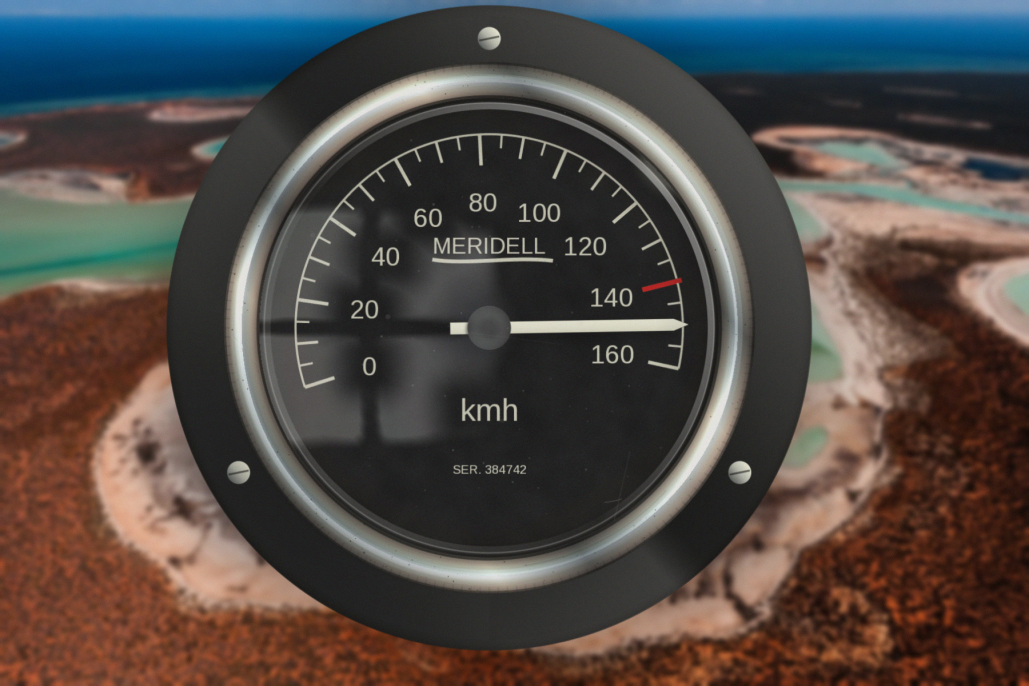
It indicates 150 km/h
